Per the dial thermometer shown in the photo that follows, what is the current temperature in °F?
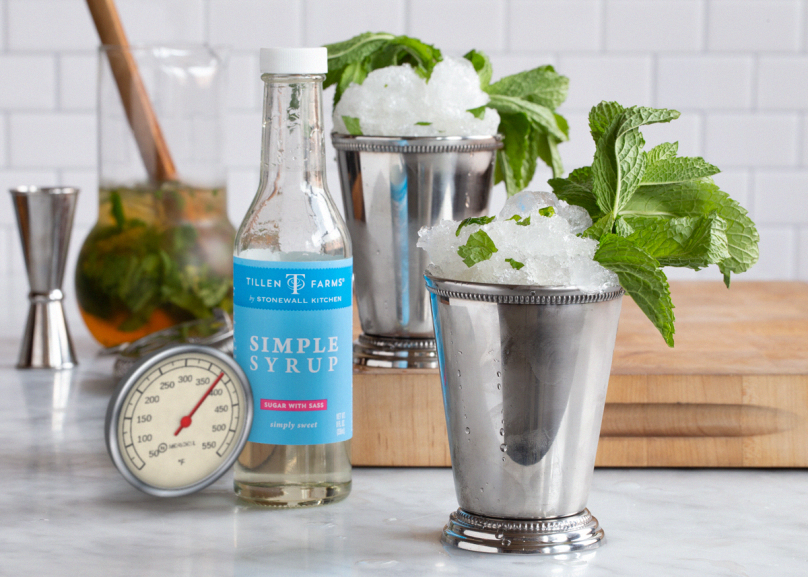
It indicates 375 °F
